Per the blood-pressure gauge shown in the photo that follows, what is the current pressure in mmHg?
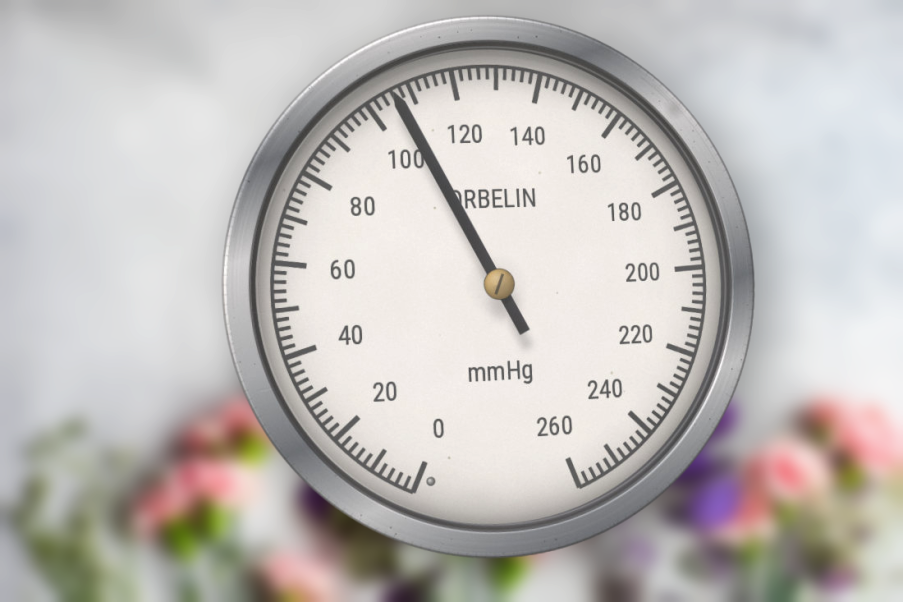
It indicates 106 mmHg
